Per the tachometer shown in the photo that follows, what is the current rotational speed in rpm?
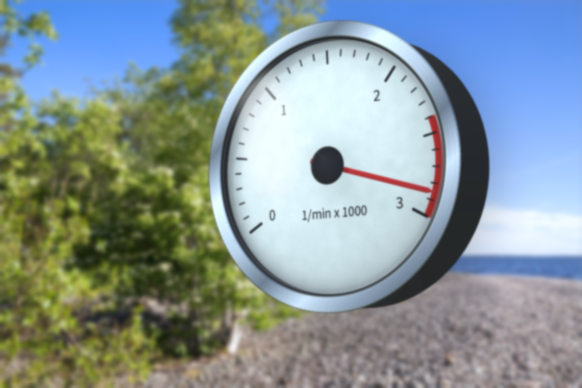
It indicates 2850 rpm
